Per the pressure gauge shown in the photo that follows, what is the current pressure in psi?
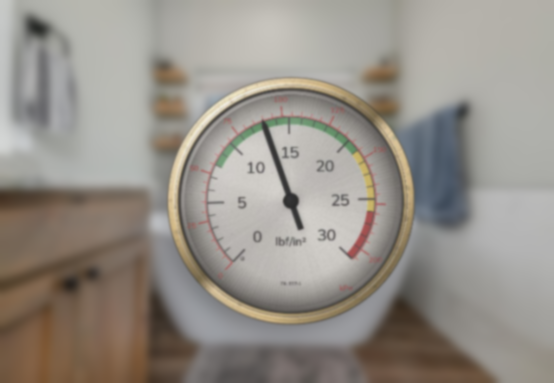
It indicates 13 psi
